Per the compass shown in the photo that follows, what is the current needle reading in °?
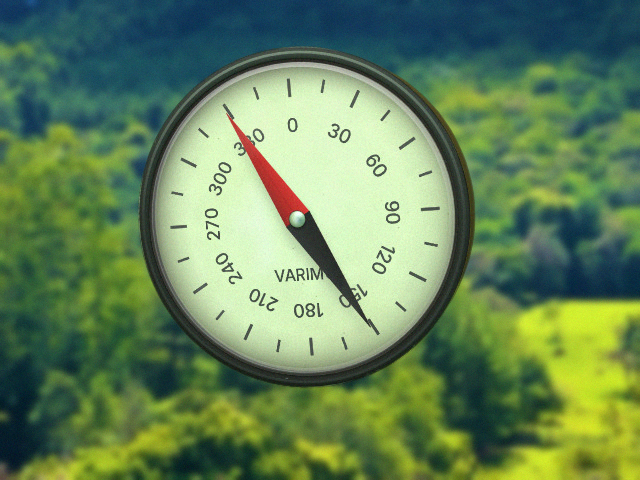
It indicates 330 °
